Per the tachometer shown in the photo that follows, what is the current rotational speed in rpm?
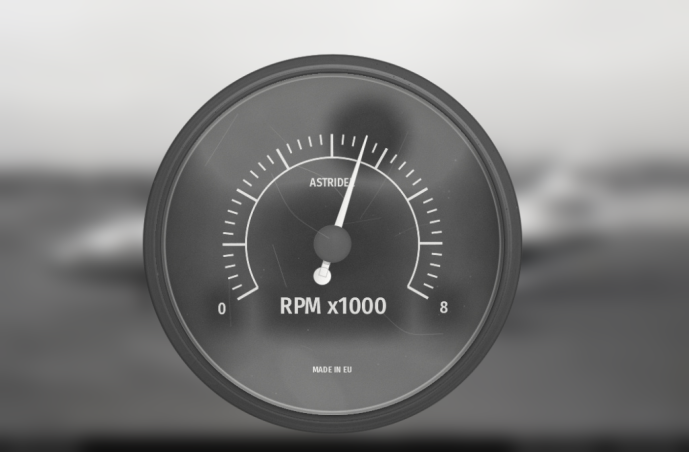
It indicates 4600 rpm
